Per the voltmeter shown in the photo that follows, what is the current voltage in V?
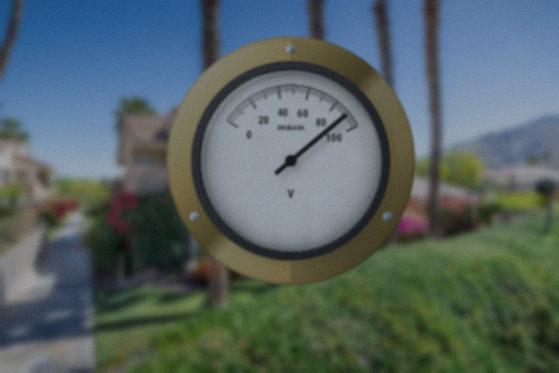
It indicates 90 V
